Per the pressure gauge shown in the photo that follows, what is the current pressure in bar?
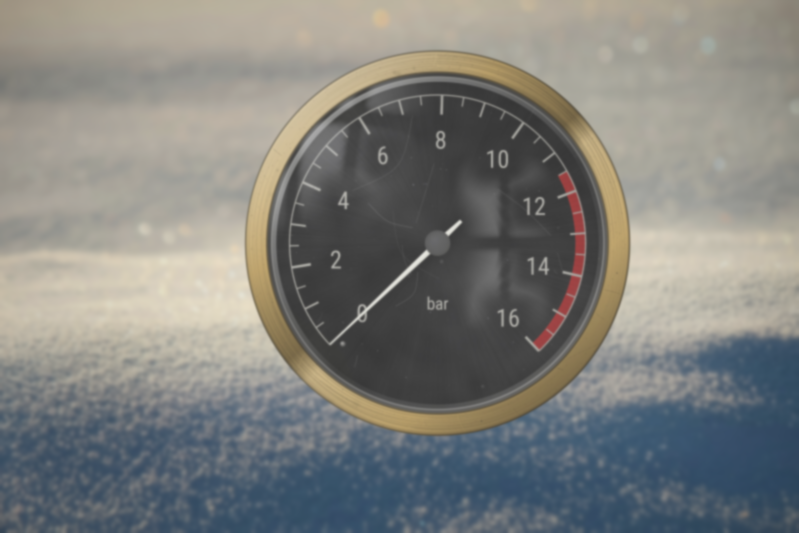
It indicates 0 bar
